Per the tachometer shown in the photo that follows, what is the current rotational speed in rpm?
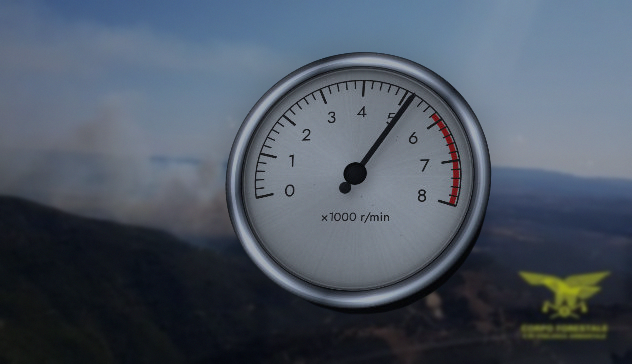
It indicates 5200 rpm
